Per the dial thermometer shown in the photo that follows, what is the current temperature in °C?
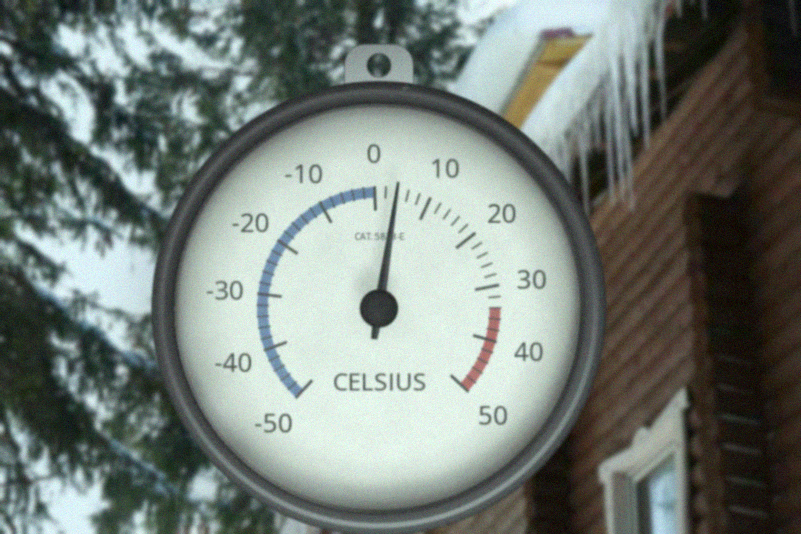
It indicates 4 °C
